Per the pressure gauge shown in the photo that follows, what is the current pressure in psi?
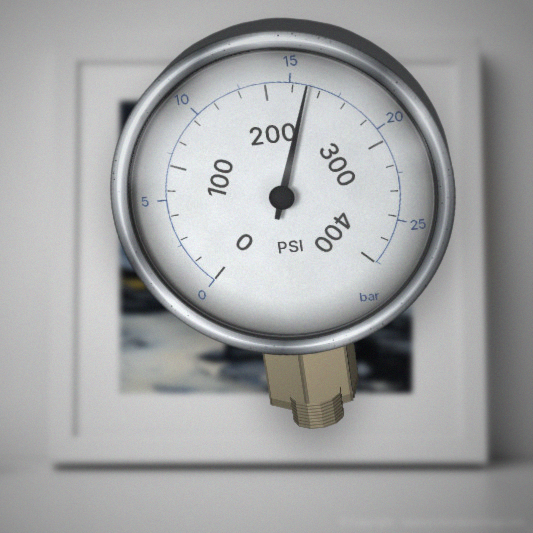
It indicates 230 psi
